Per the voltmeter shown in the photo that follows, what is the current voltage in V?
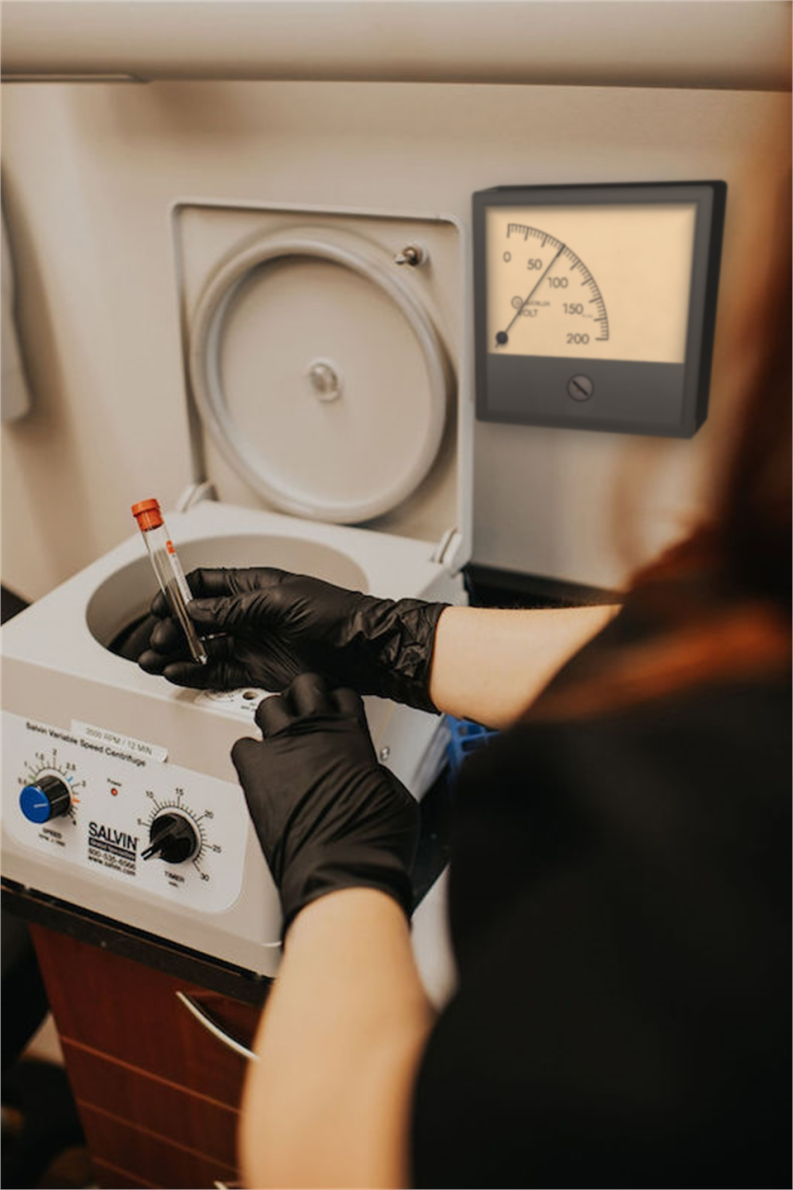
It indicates 75 V
